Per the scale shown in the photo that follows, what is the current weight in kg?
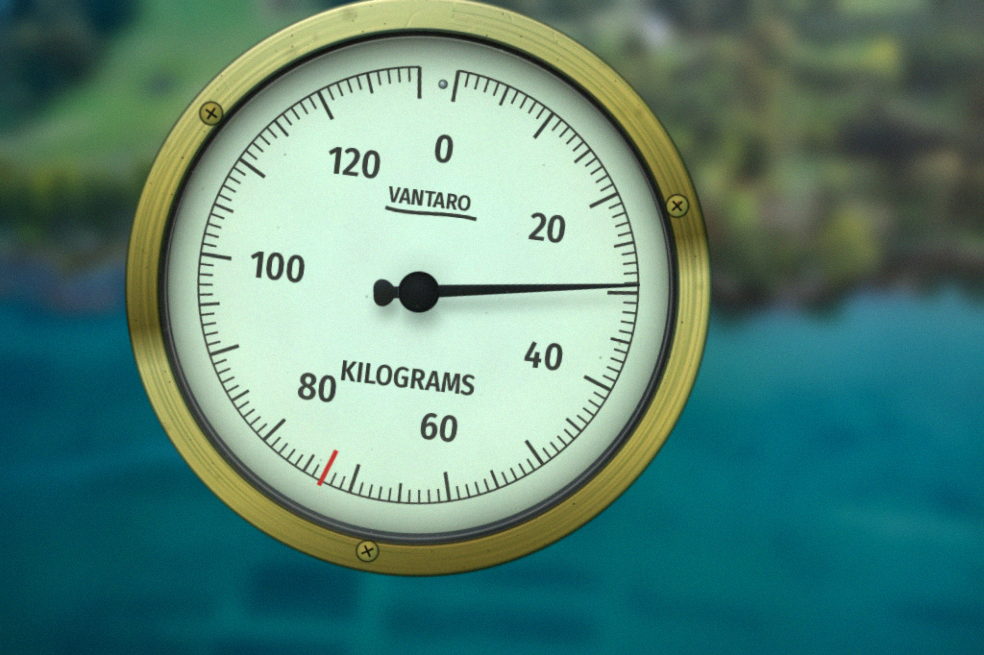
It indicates 29 kg
